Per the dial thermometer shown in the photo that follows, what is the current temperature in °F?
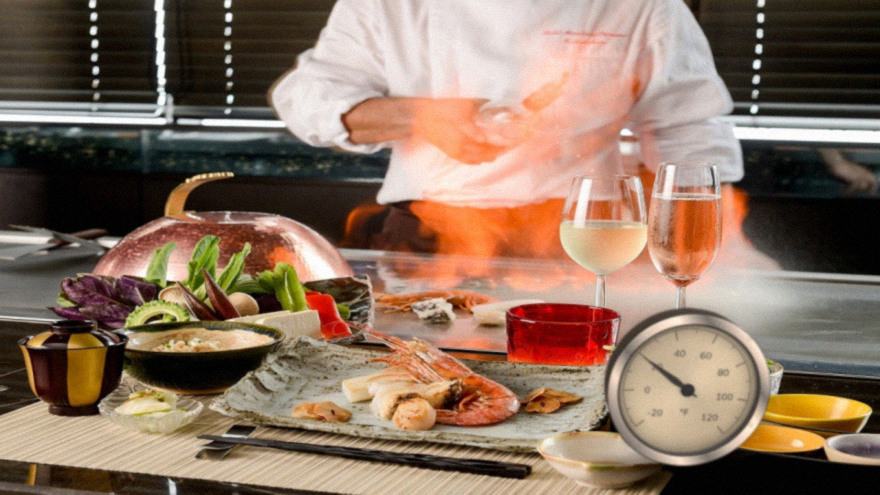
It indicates 20 °F
